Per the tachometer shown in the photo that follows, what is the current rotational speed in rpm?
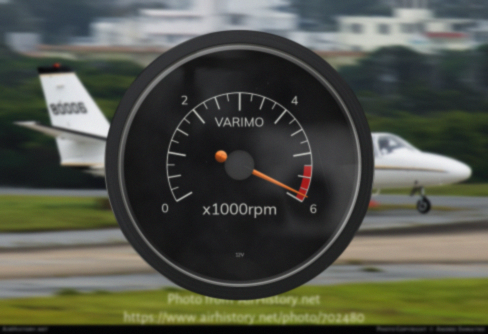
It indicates 5875 rpm
